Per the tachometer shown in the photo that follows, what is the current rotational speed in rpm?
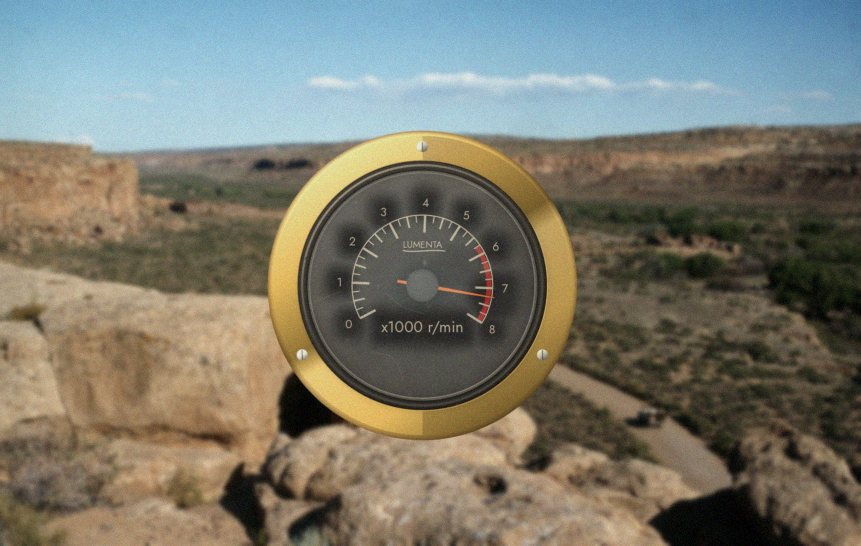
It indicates 7250 rpm
